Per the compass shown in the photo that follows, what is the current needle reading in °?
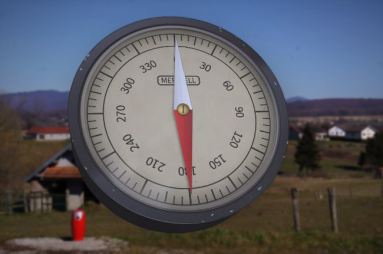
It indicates 180 °
